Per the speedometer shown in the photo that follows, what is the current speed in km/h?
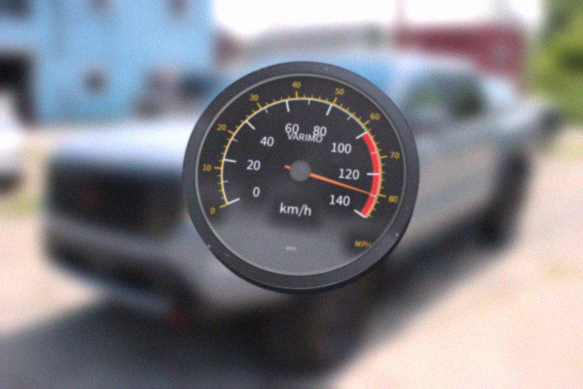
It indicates 130 km/h
